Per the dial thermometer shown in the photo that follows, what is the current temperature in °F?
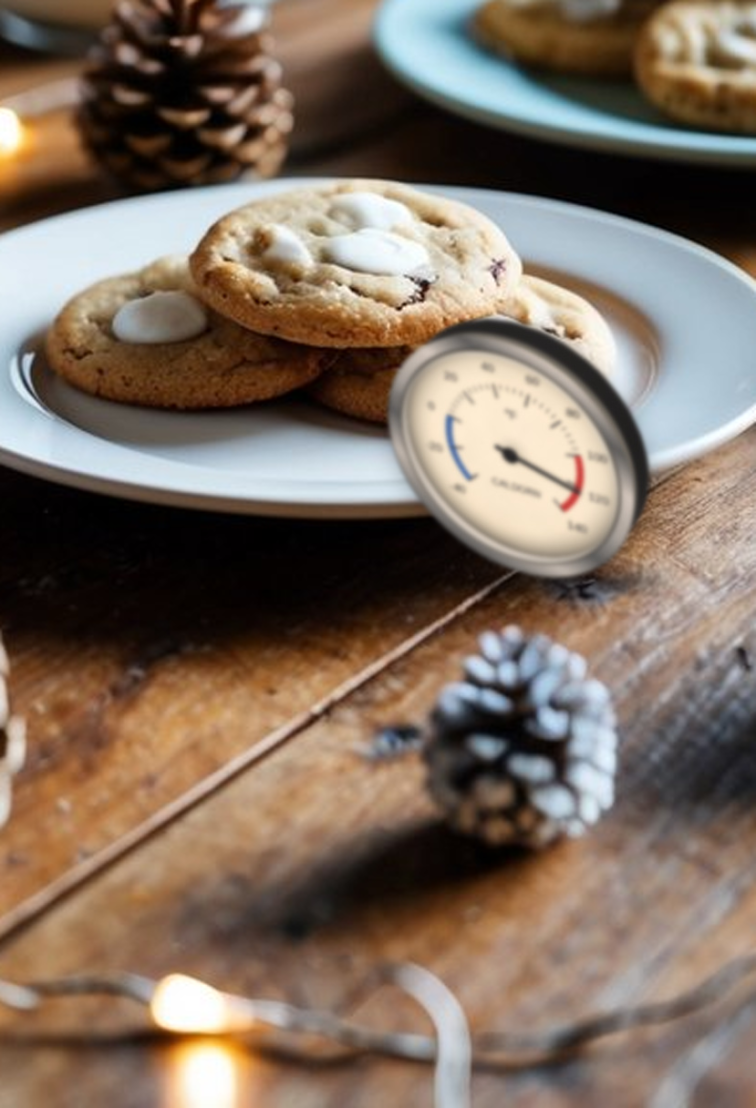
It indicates 120 °F
